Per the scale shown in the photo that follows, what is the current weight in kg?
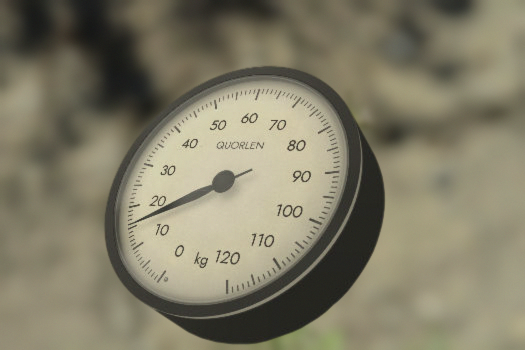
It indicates 15 kg
